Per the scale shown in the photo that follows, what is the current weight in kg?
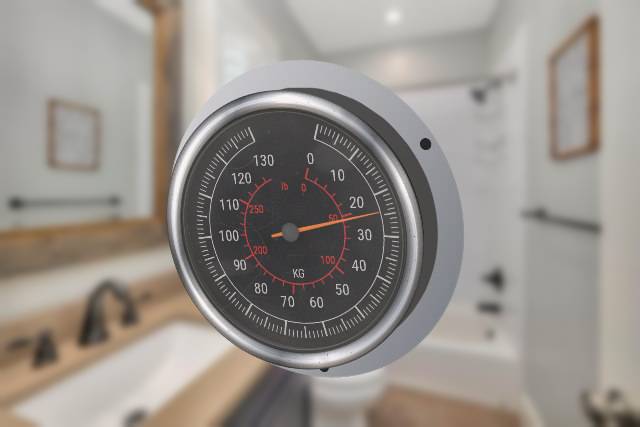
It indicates 24 kg
